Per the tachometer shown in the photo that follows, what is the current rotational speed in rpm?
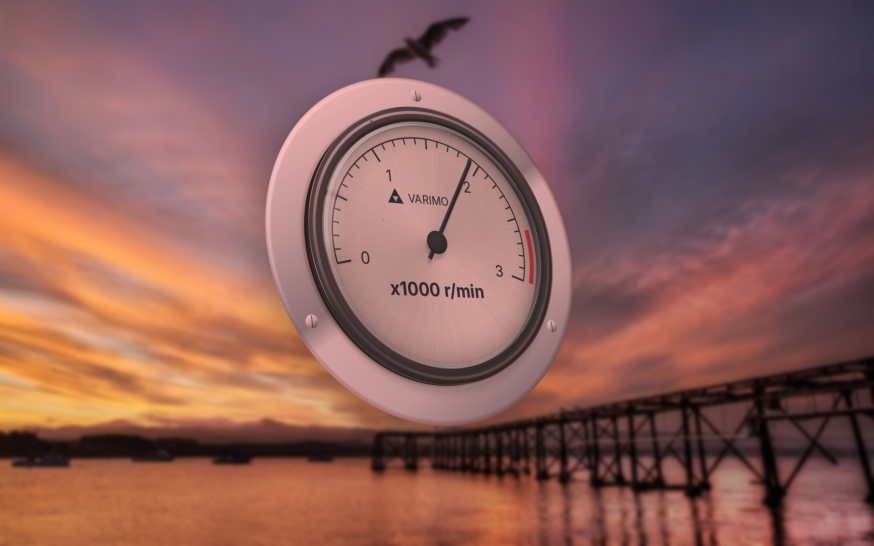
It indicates 1900 rpm
